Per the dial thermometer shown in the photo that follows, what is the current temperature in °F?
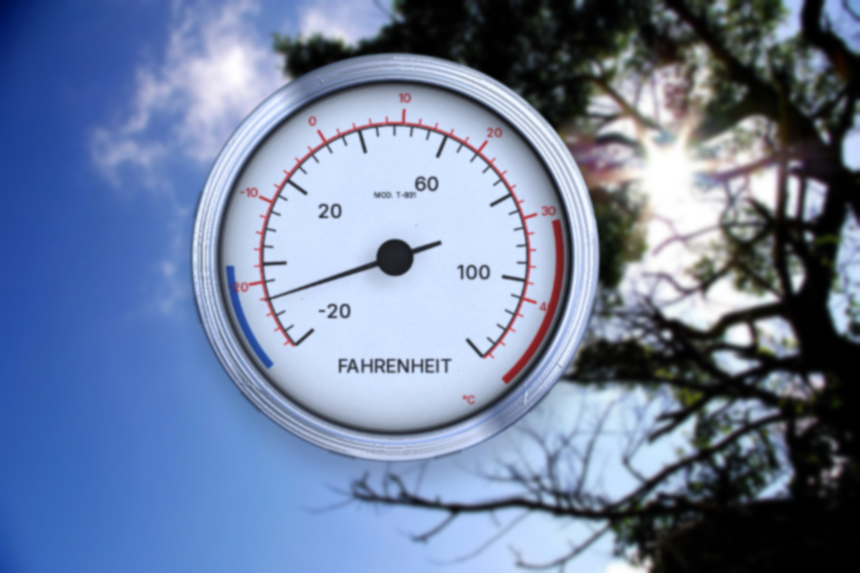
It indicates -8 °F
